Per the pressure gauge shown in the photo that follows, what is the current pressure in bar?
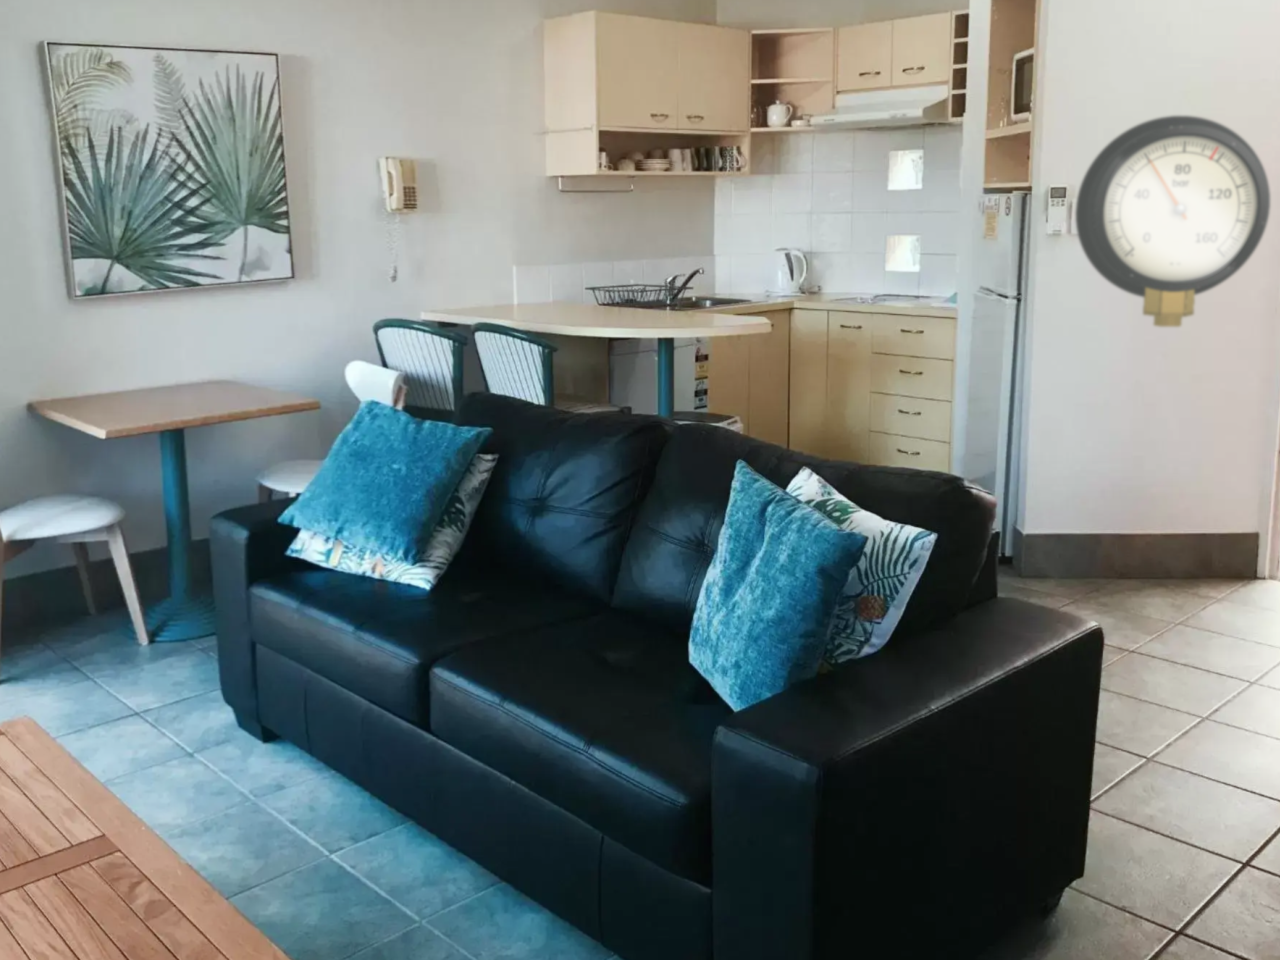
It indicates 60 bar
